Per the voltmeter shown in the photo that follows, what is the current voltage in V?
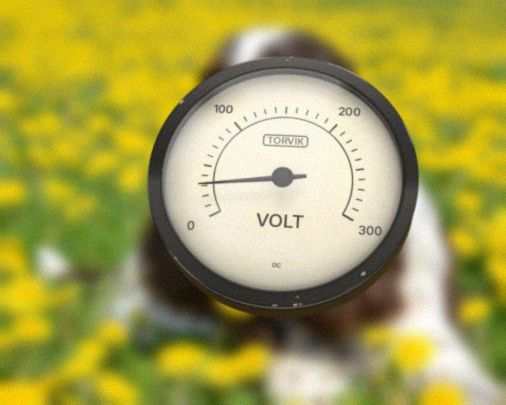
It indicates 30 V
